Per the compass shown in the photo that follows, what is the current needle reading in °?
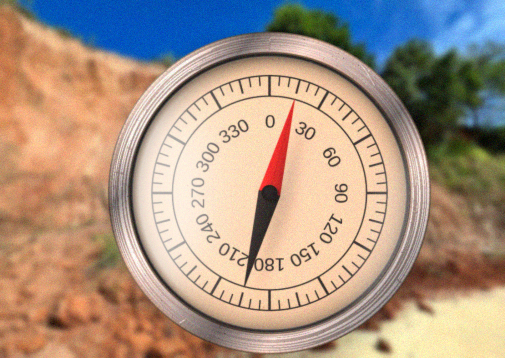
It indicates 15 °
